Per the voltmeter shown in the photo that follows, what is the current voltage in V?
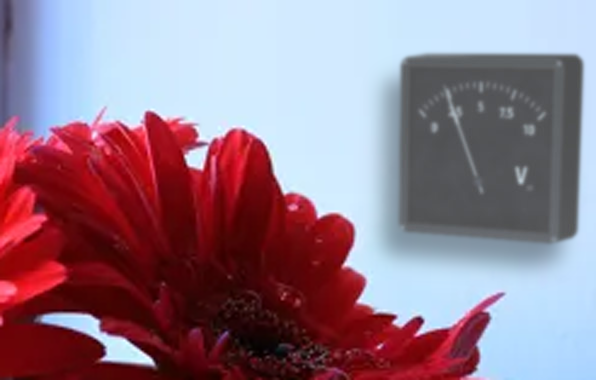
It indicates 2.5 V
